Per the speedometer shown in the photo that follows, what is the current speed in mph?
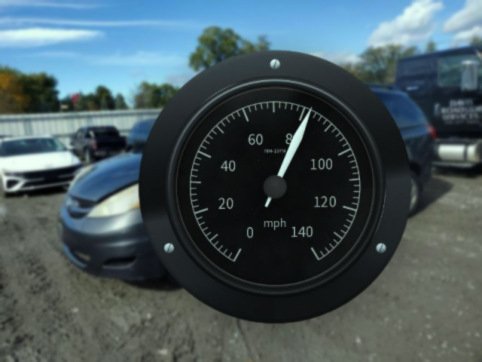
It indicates 82 mph
